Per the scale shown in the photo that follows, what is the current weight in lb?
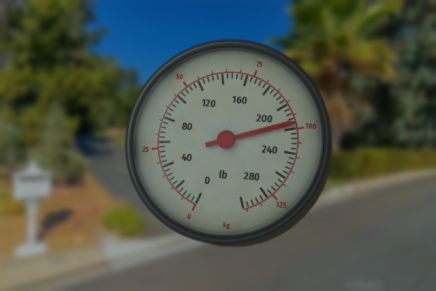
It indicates 216 lb
